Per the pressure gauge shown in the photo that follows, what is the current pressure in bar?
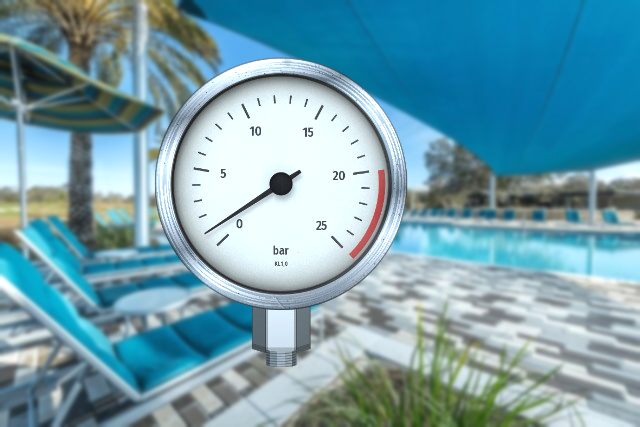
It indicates 1 bar
